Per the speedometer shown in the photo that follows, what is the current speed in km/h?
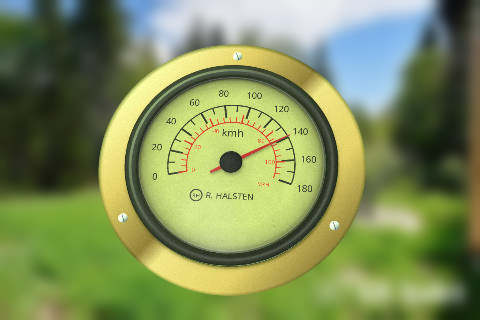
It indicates 140 km/h
